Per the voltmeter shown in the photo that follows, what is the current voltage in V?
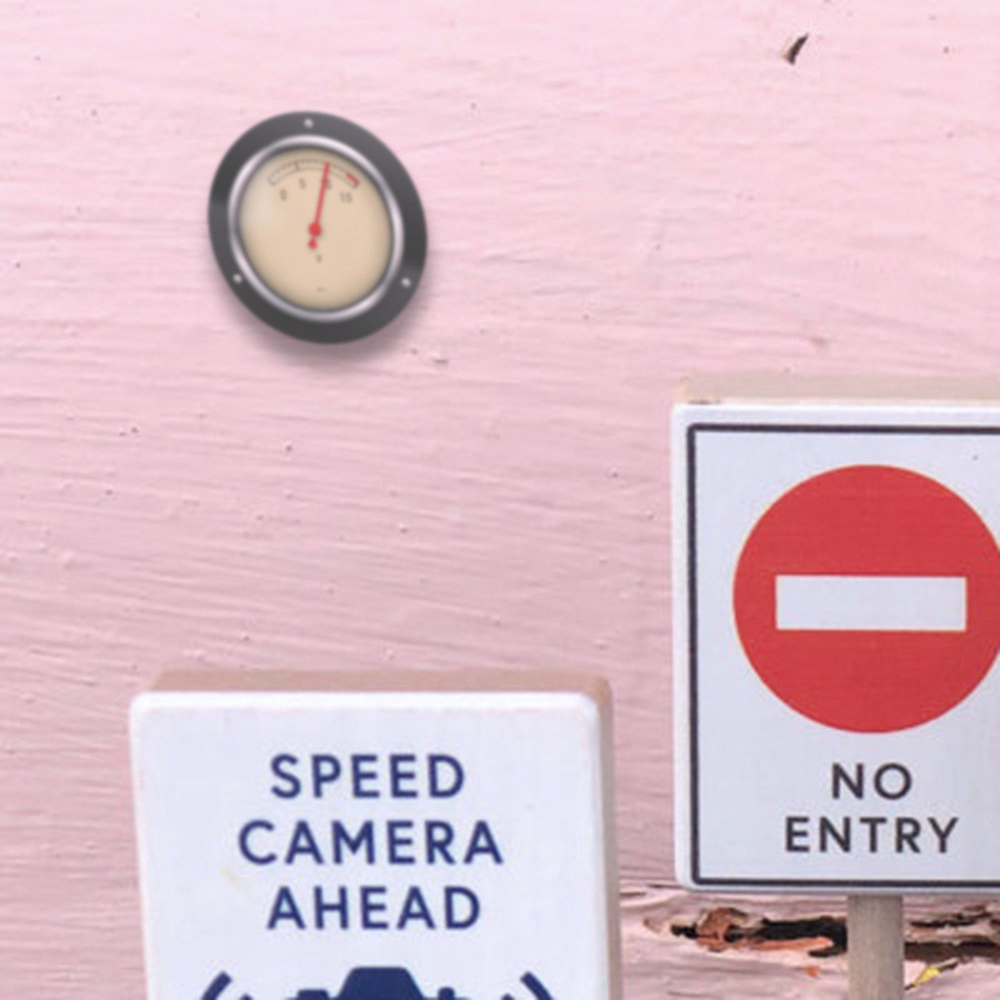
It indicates 10 V
